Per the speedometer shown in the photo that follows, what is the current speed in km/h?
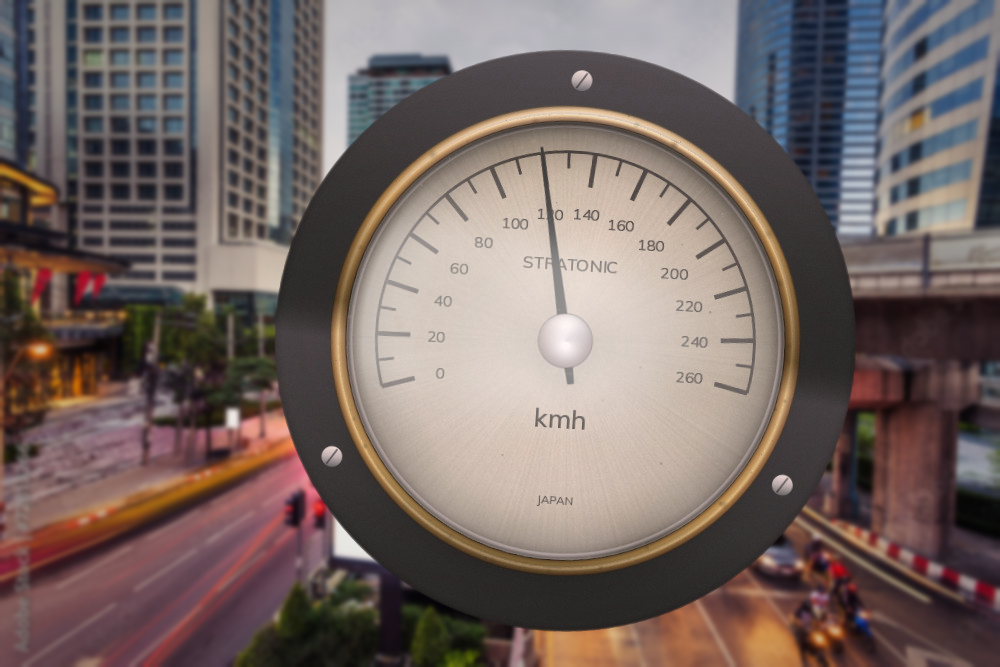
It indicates 120 km/h
